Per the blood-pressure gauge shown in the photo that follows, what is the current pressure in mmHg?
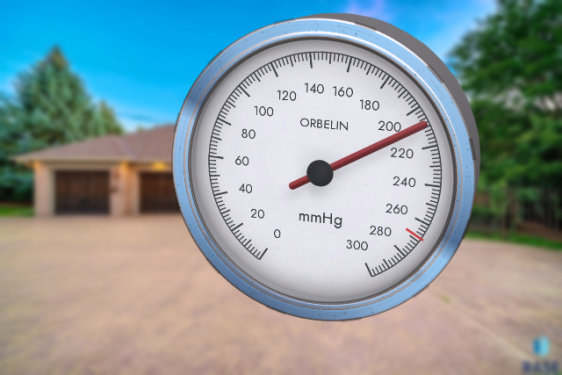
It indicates 208 mmHg
